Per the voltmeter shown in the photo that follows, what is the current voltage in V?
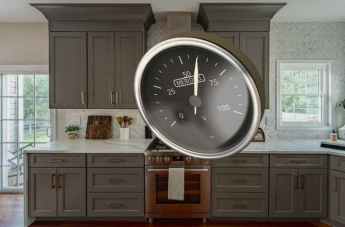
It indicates 60 V
